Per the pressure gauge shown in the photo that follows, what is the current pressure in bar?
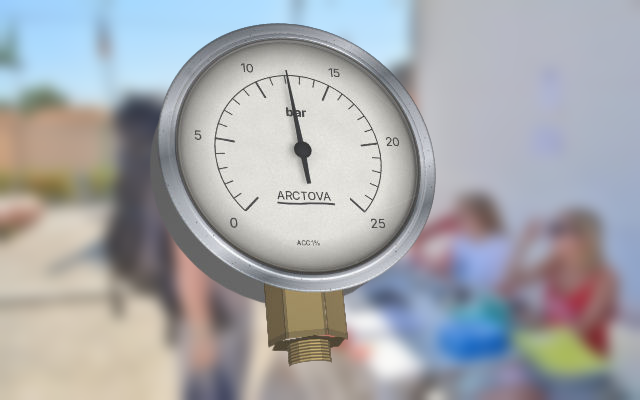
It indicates 12 bar
